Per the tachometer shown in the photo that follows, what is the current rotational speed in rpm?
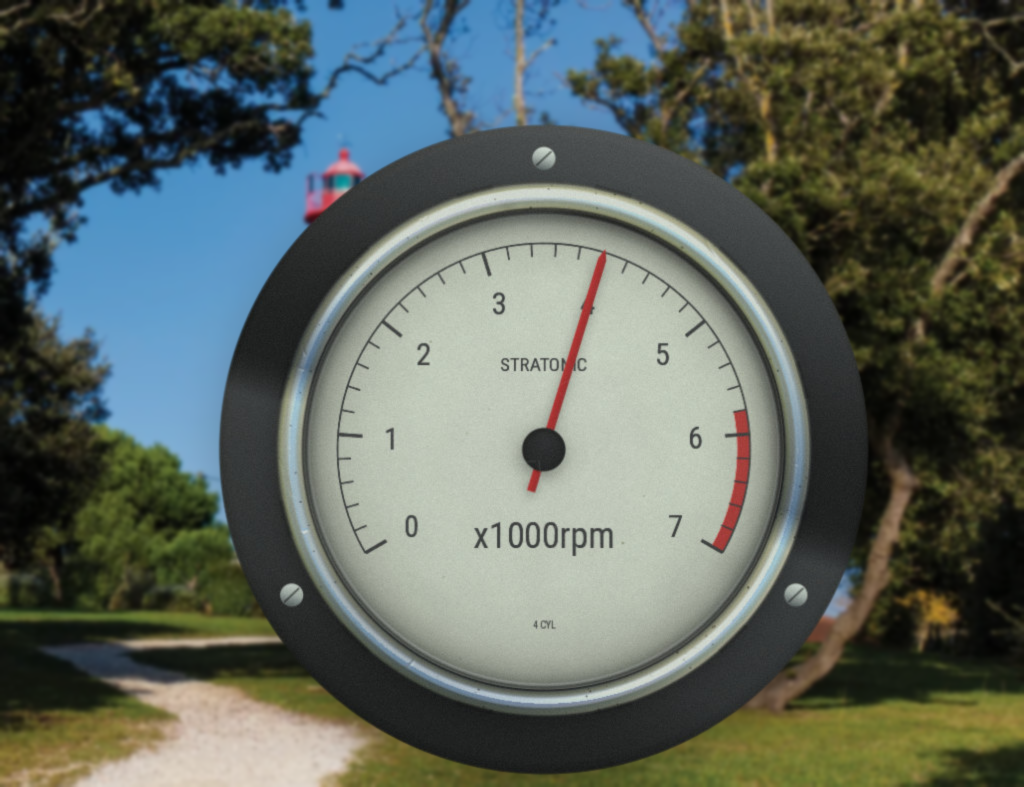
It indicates 4000 rpm
